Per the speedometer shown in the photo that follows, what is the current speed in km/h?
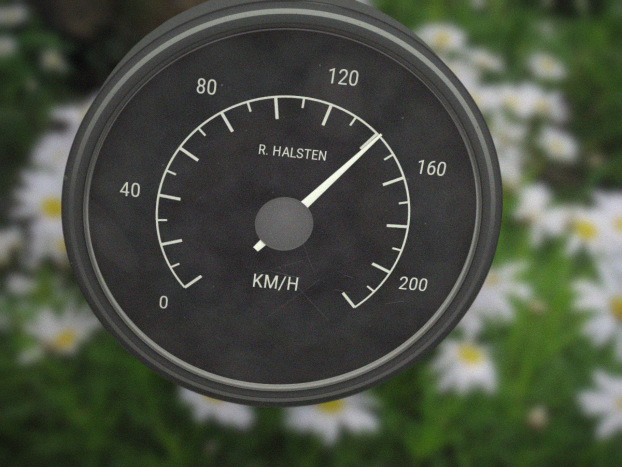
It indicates 140 km/h
